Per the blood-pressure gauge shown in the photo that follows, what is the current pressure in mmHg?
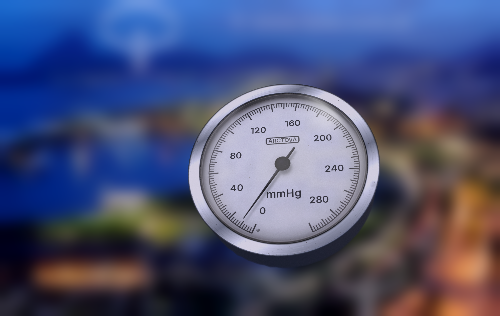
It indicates 10 mmHg
